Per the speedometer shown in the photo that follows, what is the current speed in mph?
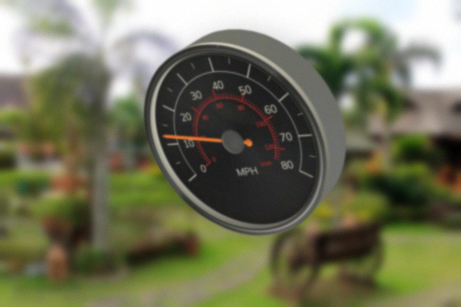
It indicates 12.5 mph
